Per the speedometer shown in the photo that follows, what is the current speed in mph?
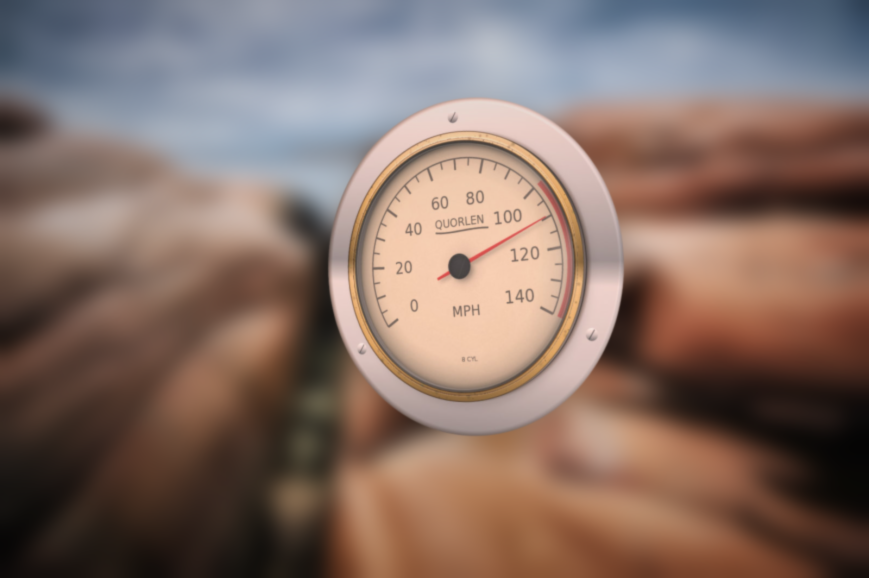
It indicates 110 mph
